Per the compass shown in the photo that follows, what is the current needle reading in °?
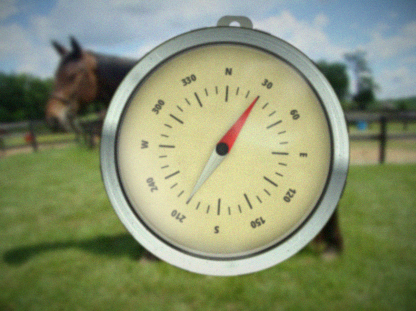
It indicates 30 °
